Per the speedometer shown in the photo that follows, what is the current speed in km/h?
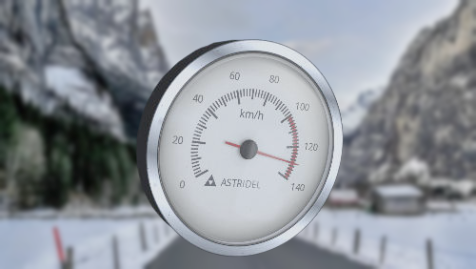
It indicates 130 km/h
